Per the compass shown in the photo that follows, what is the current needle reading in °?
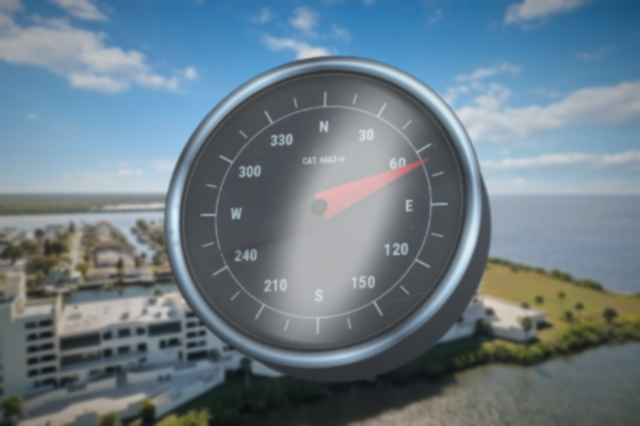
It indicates 67.5 °
